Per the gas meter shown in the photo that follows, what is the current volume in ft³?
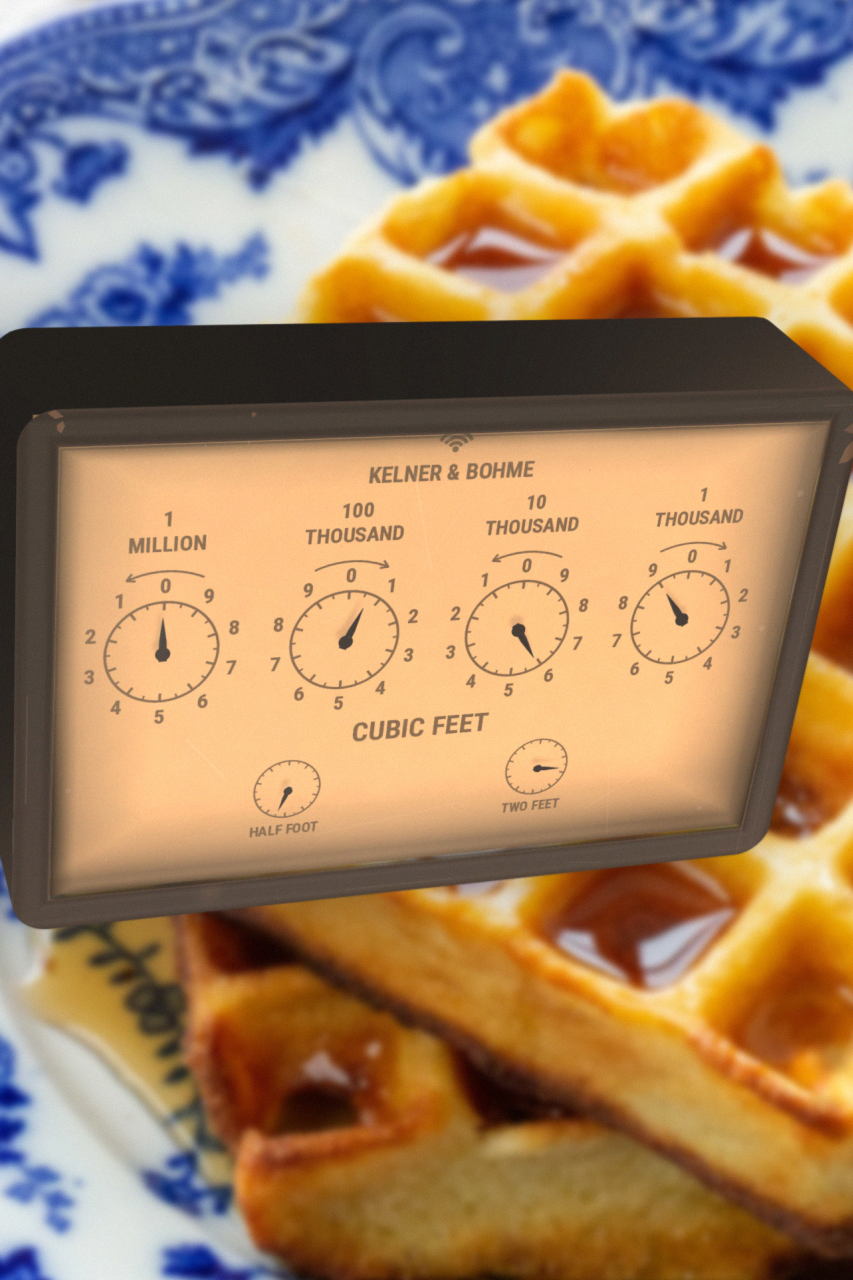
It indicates 5900 ft³
